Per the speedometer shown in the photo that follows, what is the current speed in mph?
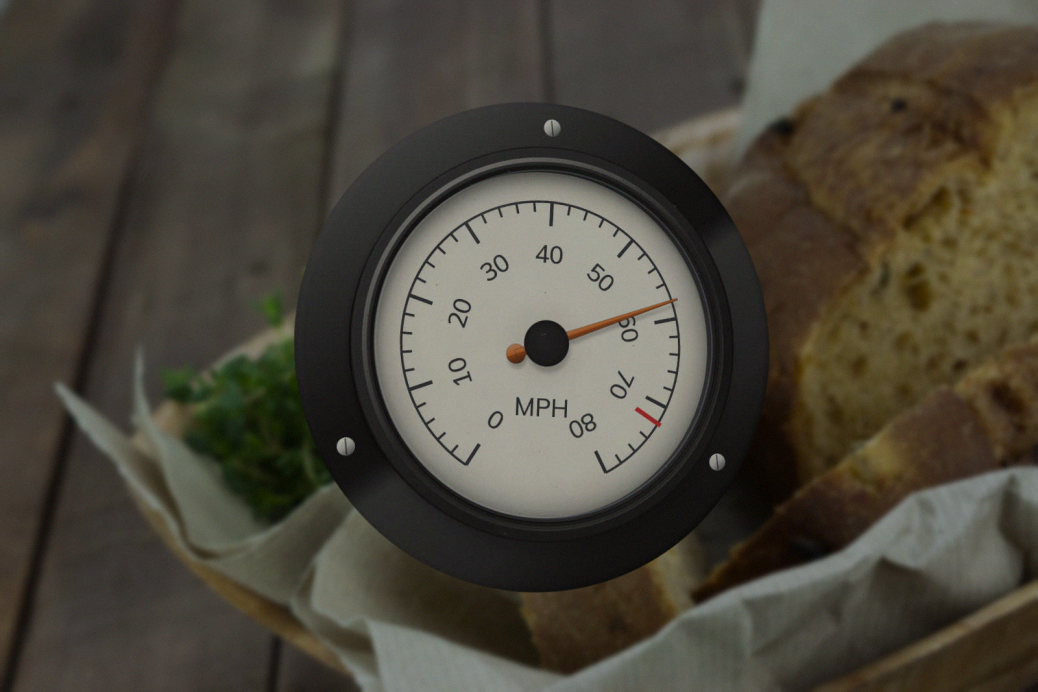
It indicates 58 mph
